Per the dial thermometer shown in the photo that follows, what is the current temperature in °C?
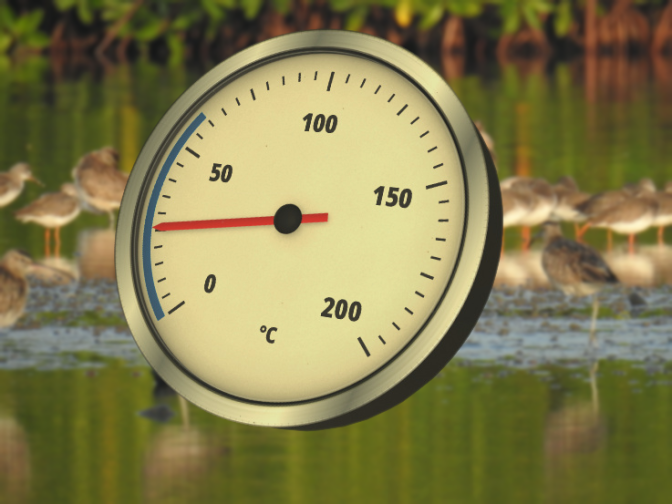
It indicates 25 °C
